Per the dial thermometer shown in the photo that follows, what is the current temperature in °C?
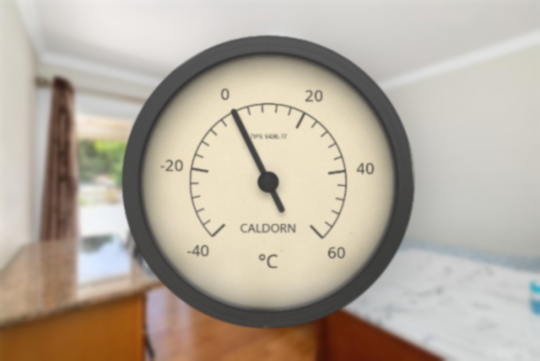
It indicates 0 °C
